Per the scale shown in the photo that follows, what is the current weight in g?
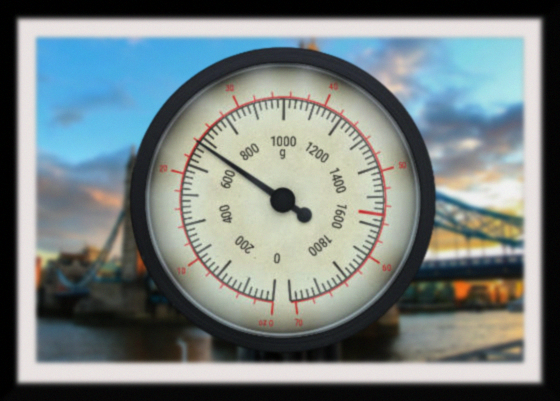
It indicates 680 g
